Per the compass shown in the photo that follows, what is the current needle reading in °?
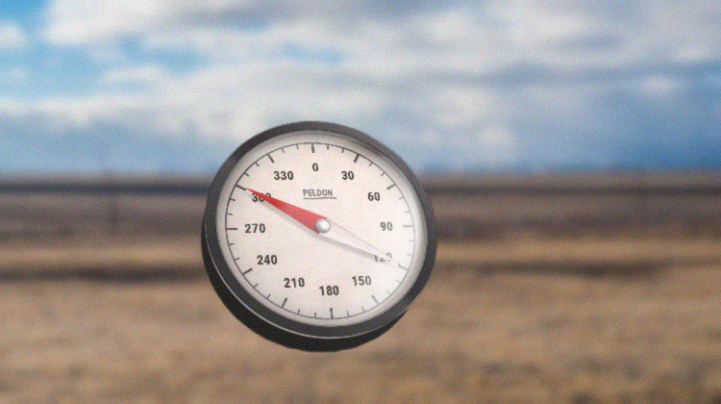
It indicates 300 °
